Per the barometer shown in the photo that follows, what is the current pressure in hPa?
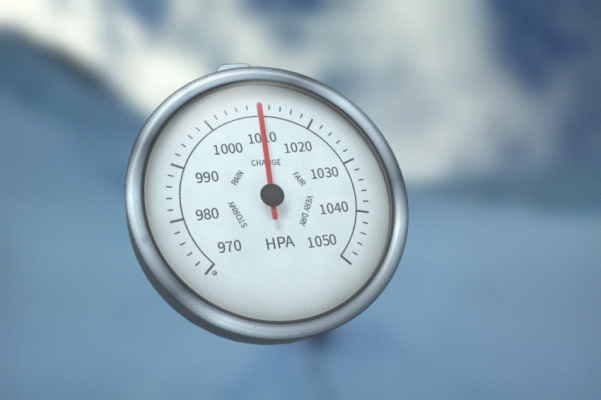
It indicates 1010 hPa
